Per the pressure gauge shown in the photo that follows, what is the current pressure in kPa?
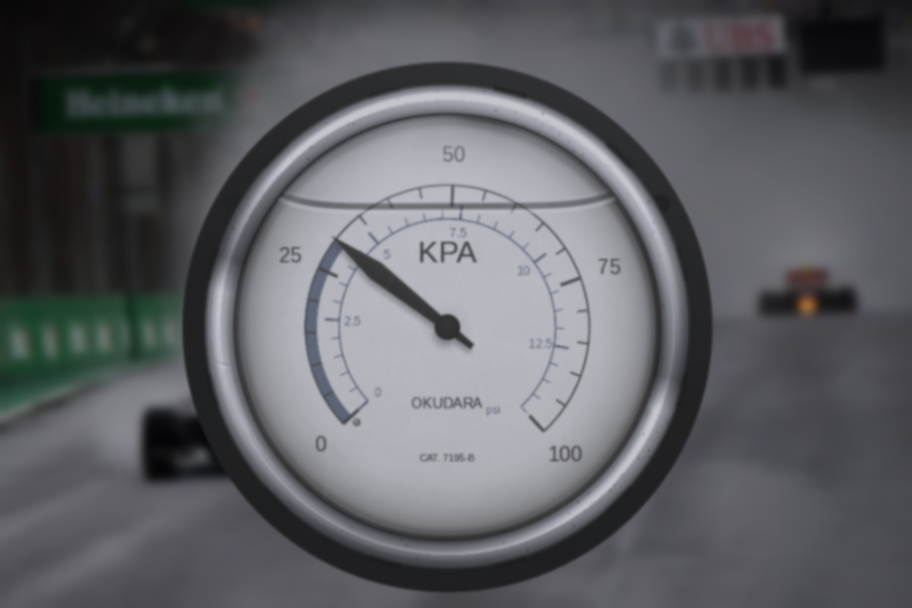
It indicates 30 kPa
